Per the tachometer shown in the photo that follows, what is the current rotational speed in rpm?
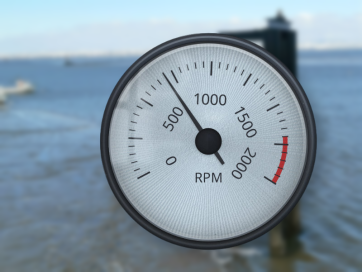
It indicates 700 rpm
